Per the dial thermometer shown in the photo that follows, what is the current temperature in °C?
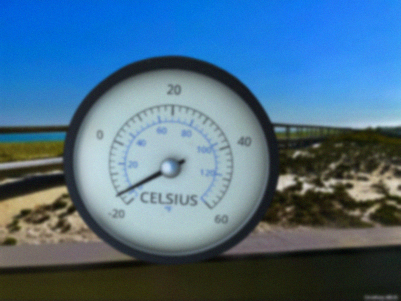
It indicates -16 °C
